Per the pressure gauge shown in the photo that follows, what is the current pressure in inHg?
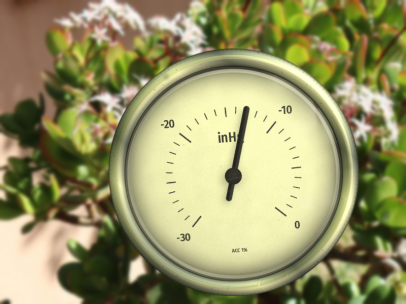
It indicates -13 inHg
